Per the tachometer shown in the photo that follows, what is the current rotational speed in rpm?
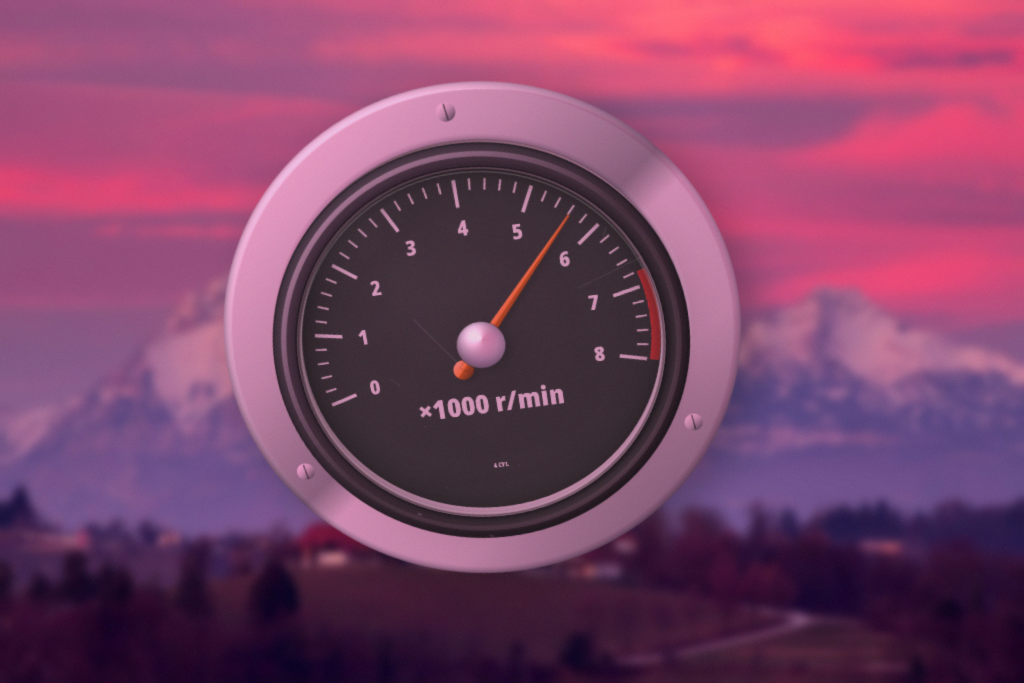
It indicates 5600 rpm
